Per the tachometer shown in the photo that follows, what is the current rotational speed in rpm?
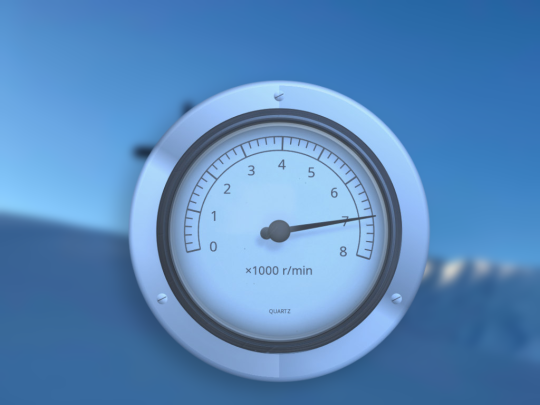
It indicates 7000 rpm
